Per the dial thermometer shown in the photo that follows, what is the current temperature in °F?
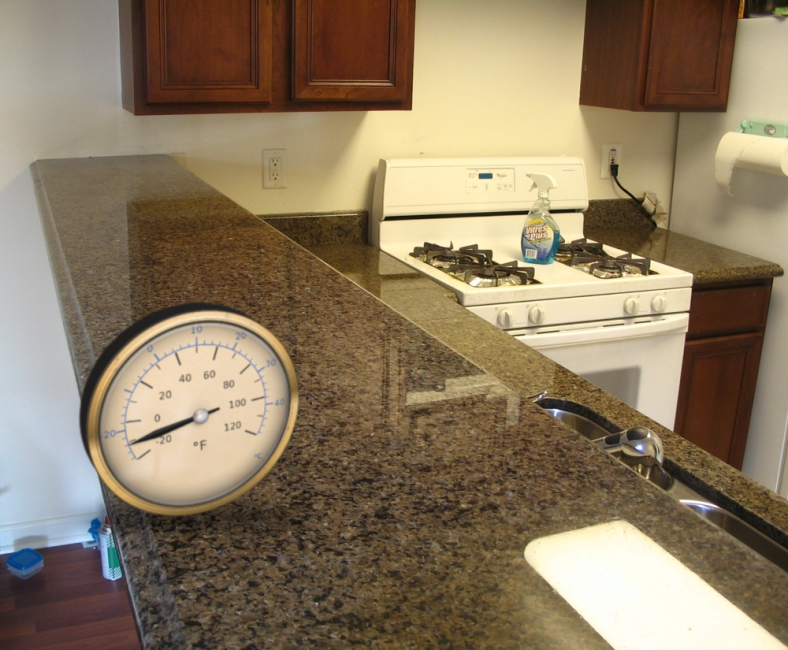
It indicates -10 °F
